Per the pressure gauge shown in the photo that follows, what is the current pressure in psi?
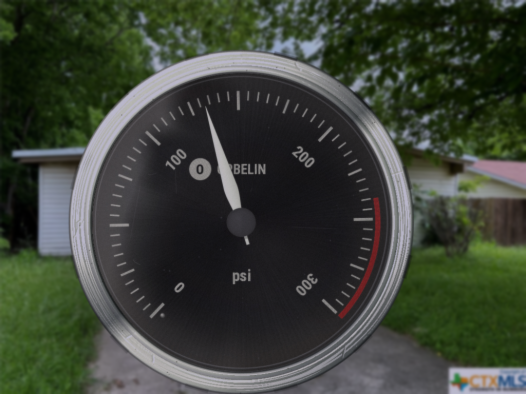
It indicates 132.5 psi
